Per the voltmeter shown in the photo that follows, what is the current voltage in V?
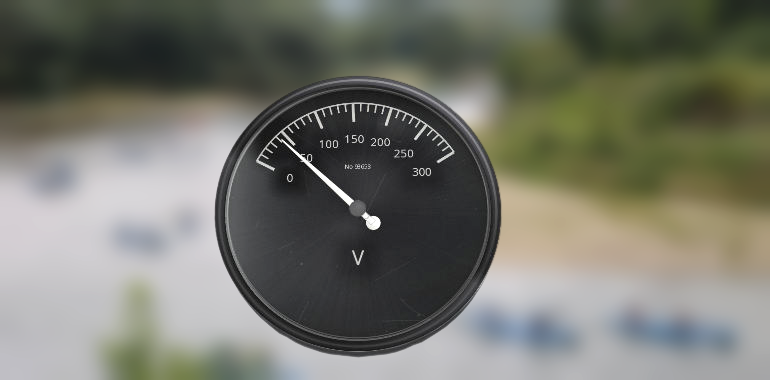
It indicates 40 V
